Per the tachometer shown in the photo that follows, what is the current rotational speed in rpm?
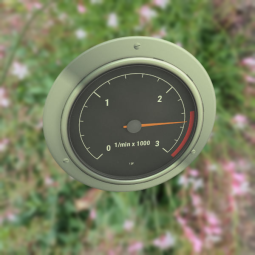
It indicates 2500 rpm
